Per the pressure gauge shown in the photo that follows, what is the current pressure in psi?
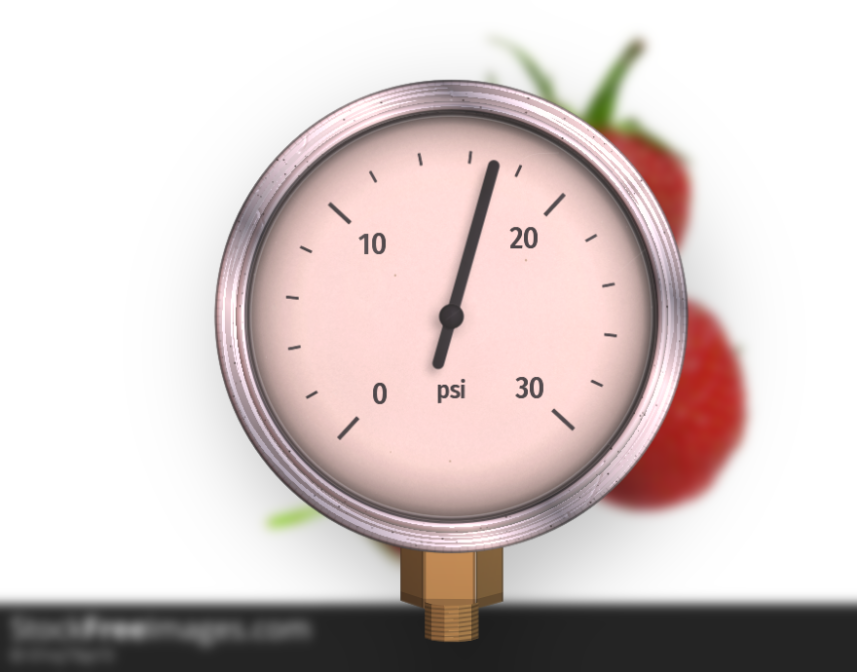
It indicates 17 psi
